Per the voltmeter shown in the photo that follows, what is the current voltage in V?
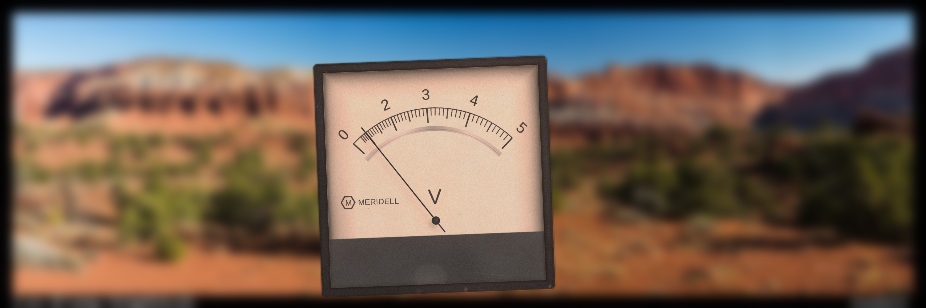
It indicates 1 V
